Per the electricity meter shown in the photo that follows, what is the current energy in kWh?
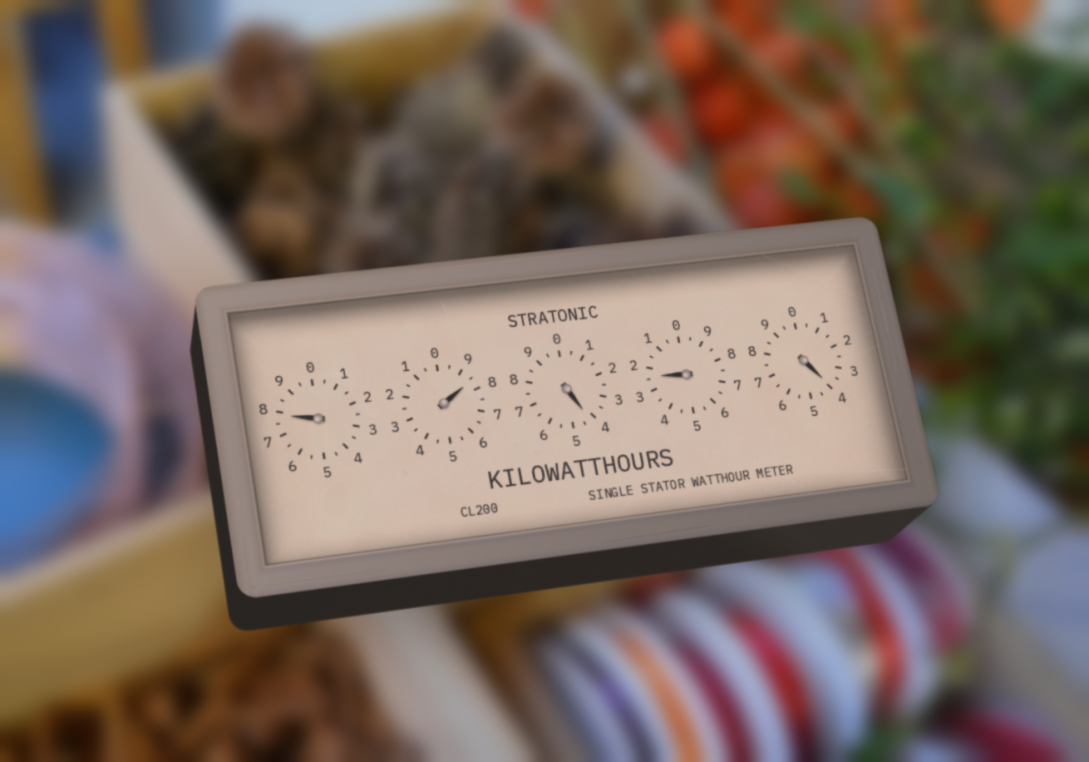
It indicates 78424 kWh
